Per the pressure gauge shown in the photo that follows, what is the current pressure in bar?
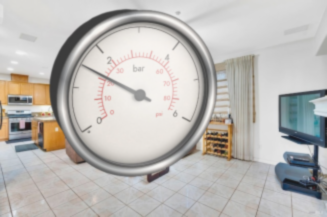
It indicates 1.5 bar
